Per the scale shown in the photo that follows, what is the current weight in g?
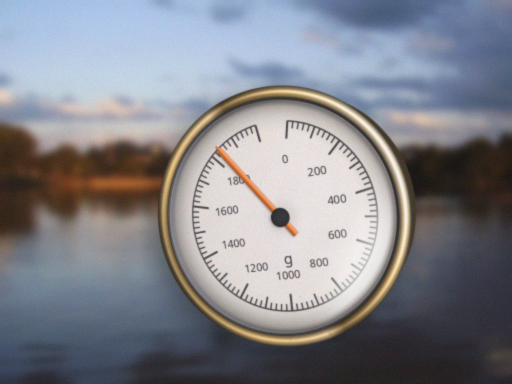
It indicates 1840 g
